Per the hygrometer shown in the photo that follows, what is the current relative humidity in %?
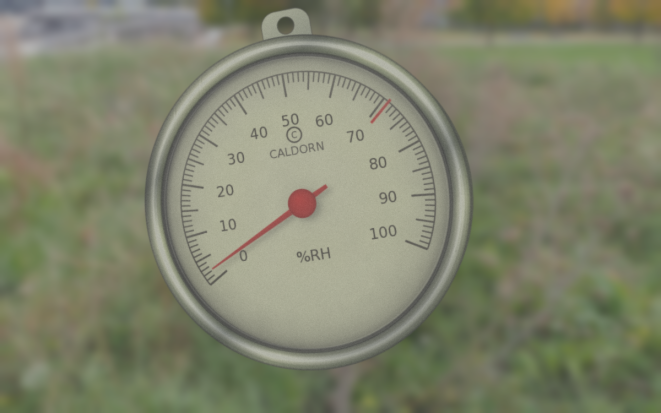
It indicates 2 %
